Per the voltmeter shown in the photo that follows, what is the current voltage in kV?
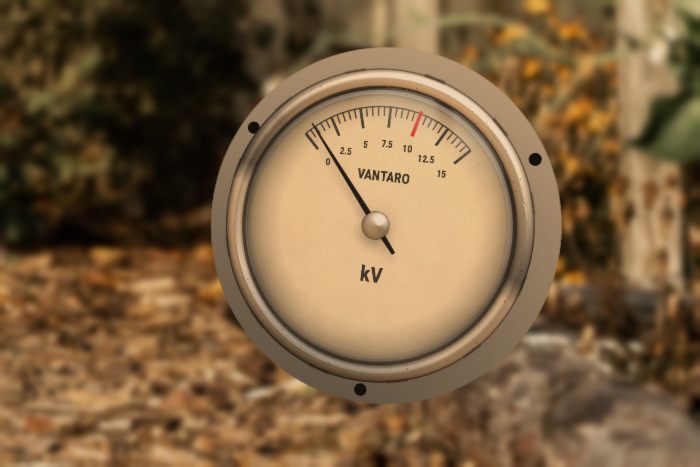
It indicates 1 kV
